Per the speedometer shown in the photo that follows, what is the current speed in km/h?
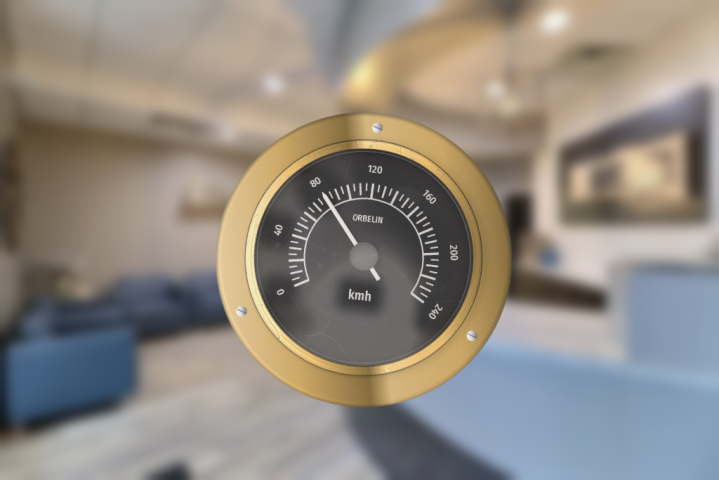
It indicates 80 km/h
